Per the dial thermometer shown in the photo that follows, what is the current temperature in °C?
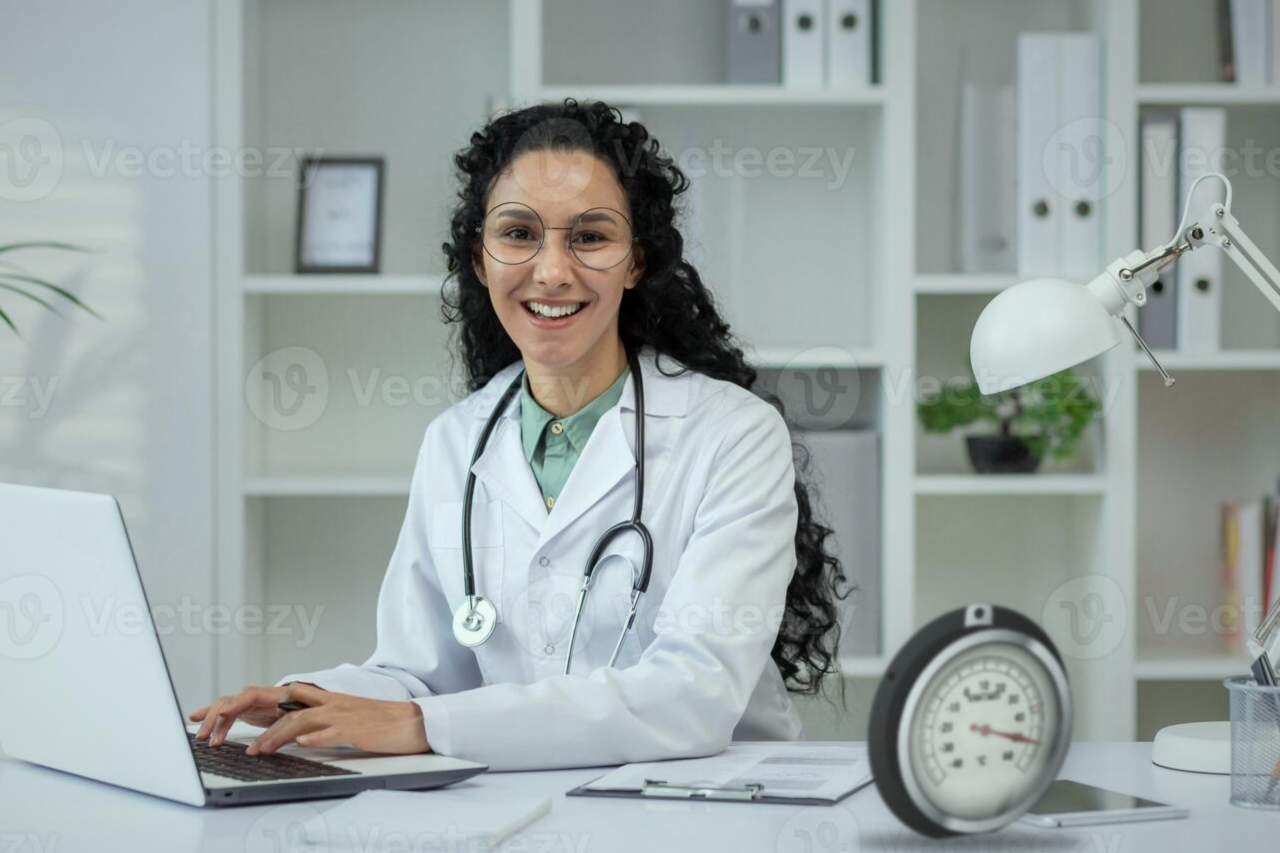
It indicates 50 °C
